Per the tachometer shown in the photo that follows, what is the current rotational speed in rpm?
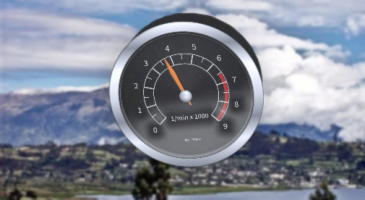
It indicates 3750 rpm
